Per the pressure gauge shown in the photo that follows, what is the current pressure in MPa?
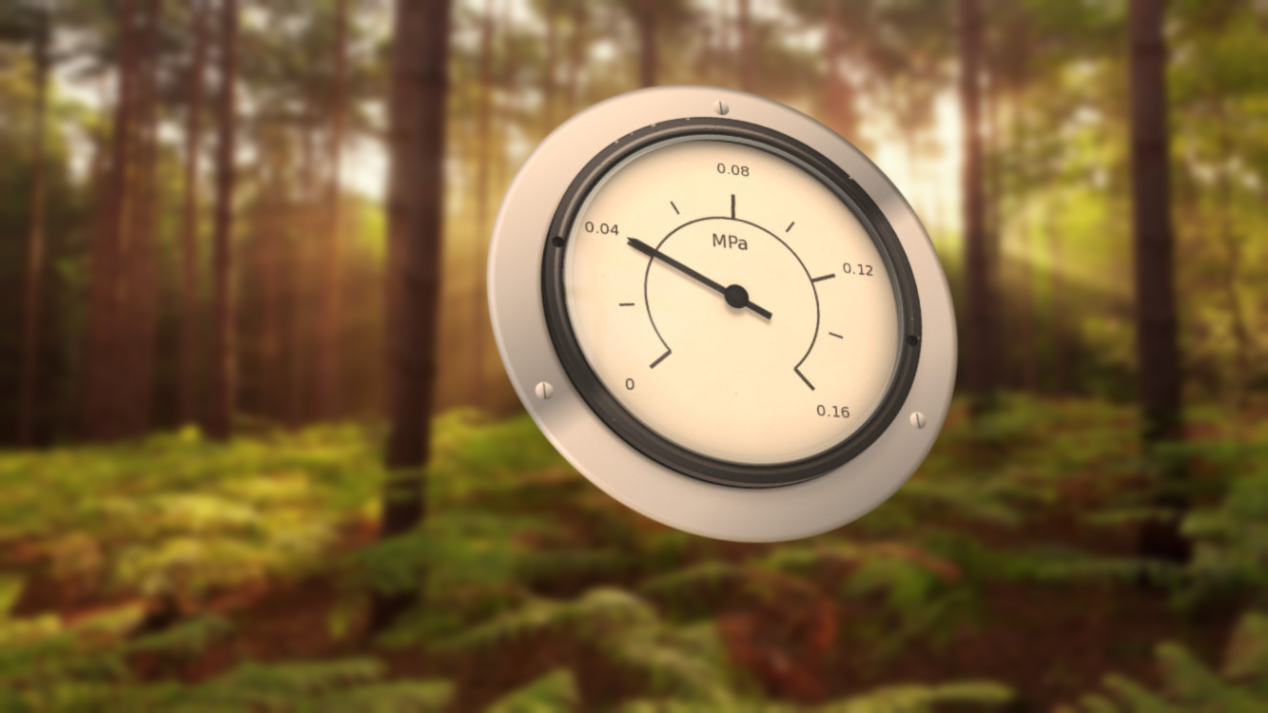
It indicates 0.04 MPa
